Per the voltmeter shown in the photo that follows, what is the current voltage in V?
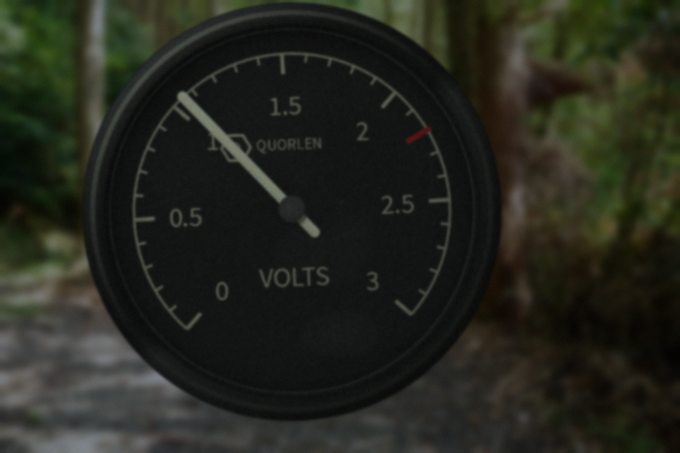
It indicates 1.05 V
